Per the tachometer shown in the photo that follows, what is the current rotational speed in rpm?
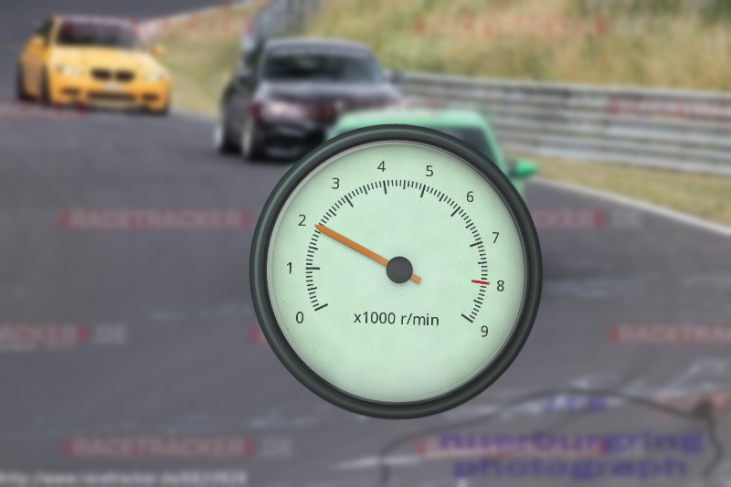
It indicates 2000 rpm
